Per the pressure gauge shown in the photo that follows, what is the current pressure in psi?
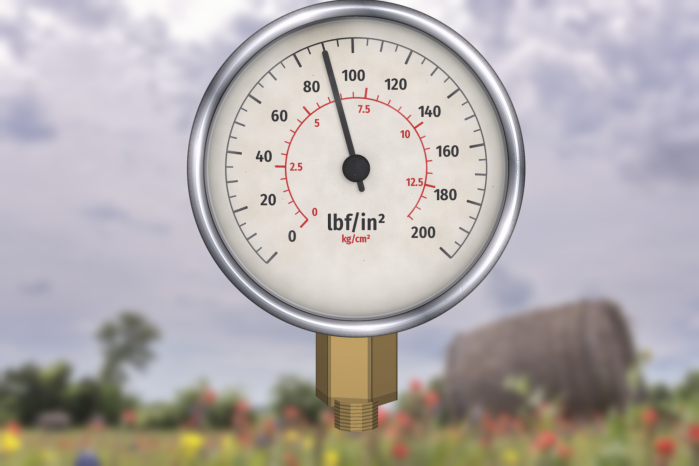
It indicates 90 psi
